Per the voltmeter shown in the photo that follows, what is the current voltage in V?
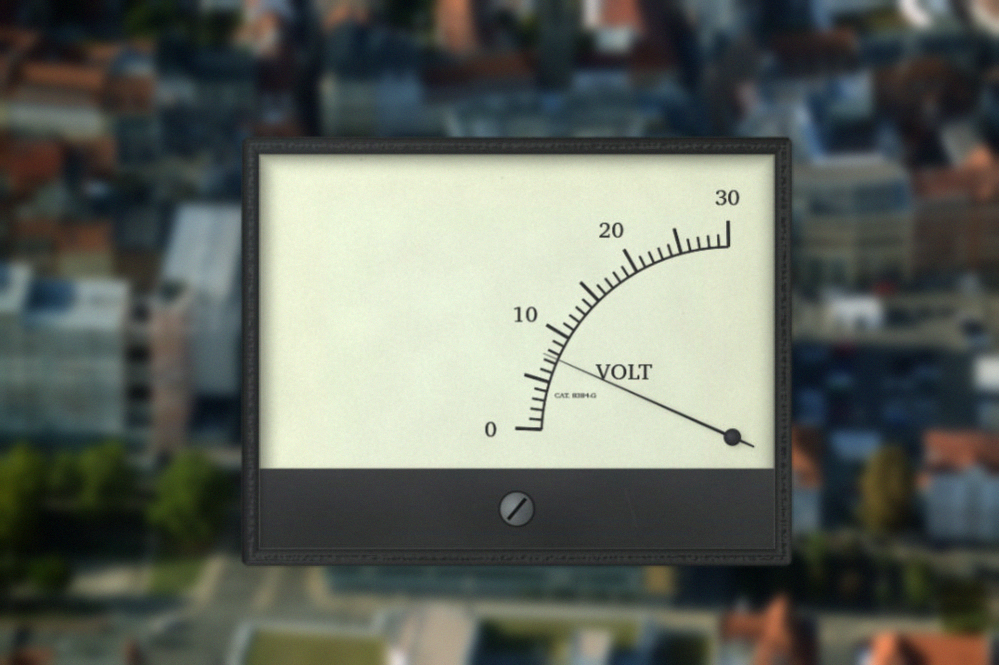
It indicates 7.5 V
